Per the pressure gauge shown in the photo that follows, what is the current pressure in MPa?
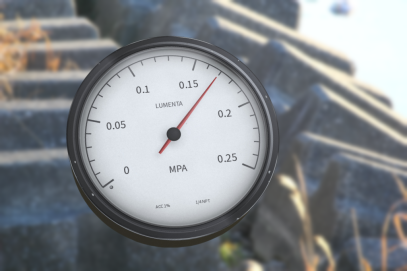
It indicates 0.17 MPa
